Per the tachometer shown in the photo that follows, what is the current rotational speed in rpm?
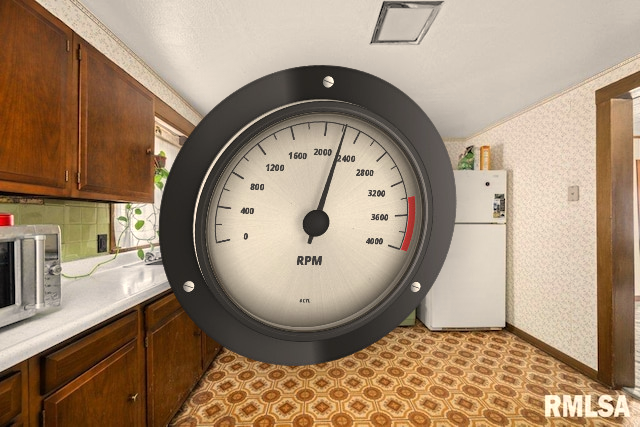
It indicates 2200 rpm
